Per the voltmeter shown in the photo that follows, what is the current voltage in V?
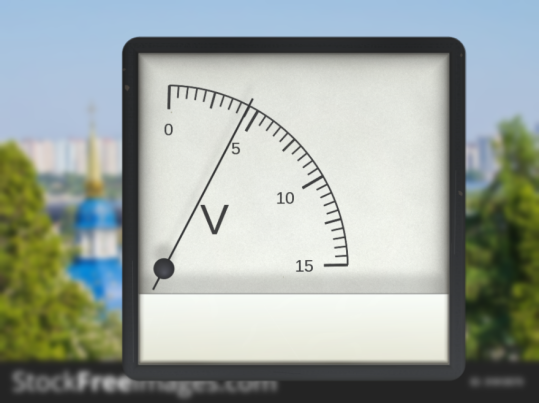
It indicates 4.5 V
